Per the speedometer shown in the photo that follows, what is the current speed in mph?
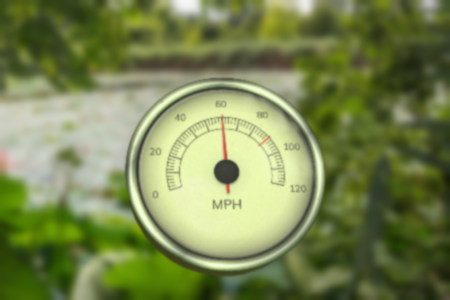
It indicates 60 mph
